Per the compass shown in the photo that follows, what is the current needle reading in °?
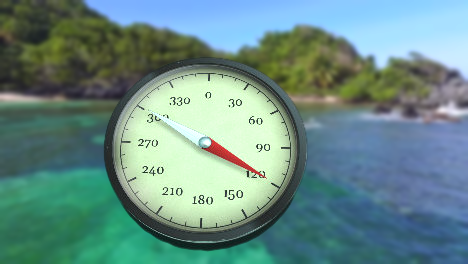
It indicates 120 °
